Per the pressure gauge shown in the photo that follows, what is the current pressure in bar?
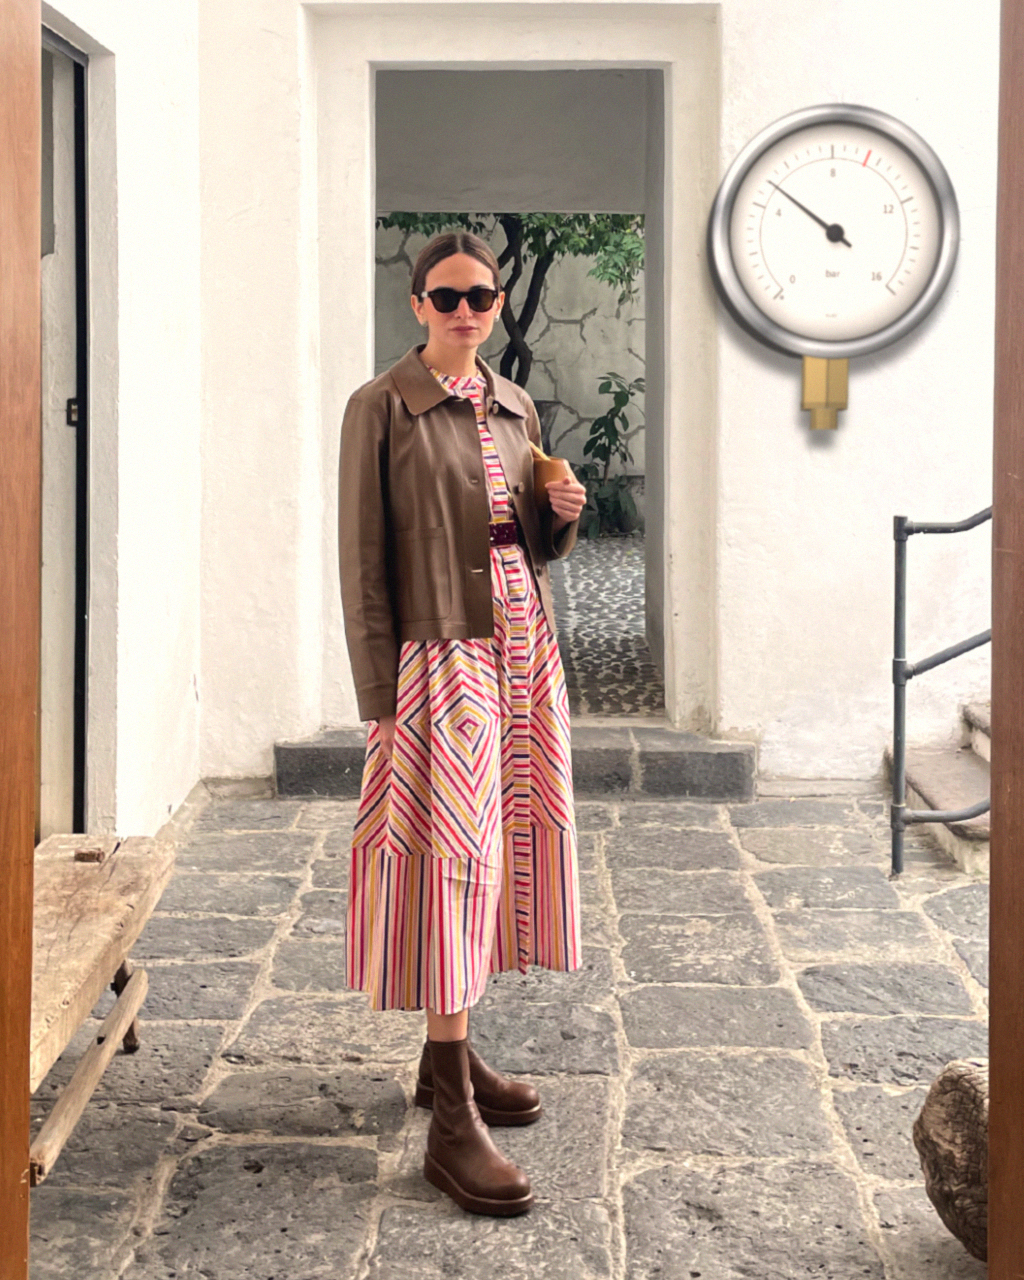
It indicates 5 bar
